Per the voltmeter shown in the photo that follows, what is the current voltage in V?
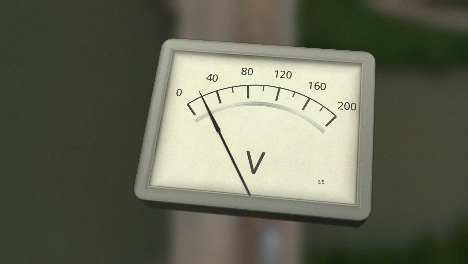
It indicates 20 V
